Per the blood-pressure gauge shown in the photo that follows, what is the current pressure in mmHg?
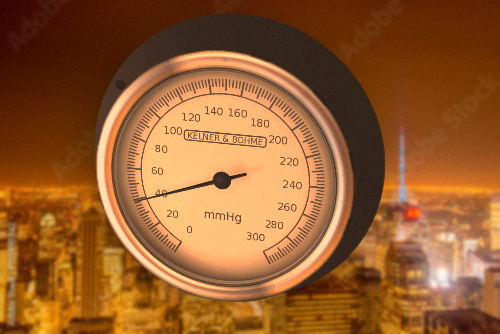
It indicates 40 mmHg
